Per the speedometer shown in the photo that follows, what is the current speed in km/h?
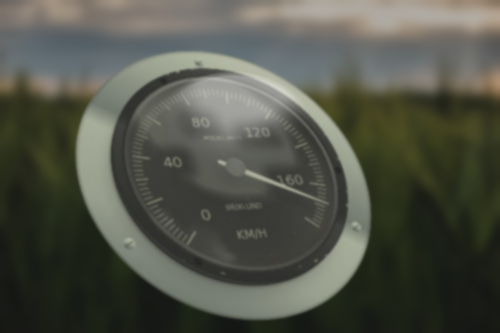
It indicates 170 km/h
